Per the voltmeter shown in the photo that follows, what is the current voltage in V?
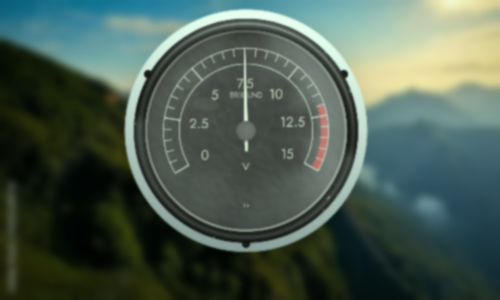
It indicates 7.5 V
